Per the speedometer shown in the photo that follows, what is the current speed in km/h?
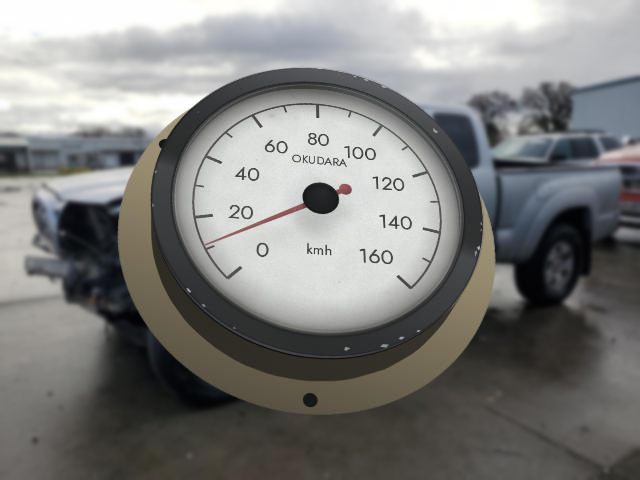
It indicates 10 km/h
